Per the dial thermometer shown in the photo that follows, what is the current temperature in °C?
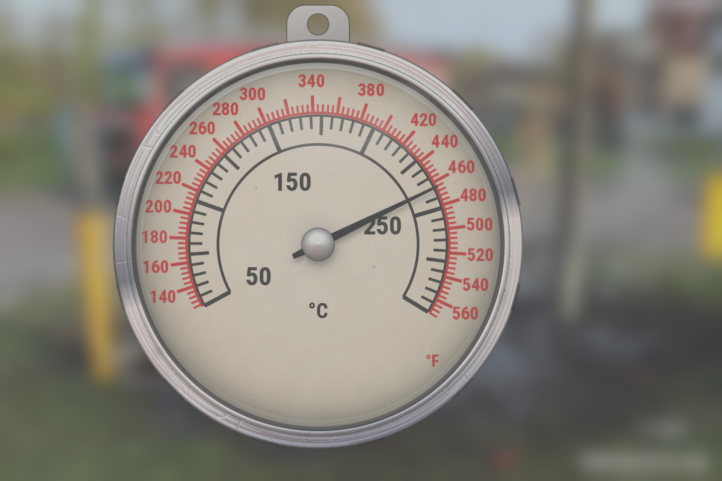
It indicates 240 °C
